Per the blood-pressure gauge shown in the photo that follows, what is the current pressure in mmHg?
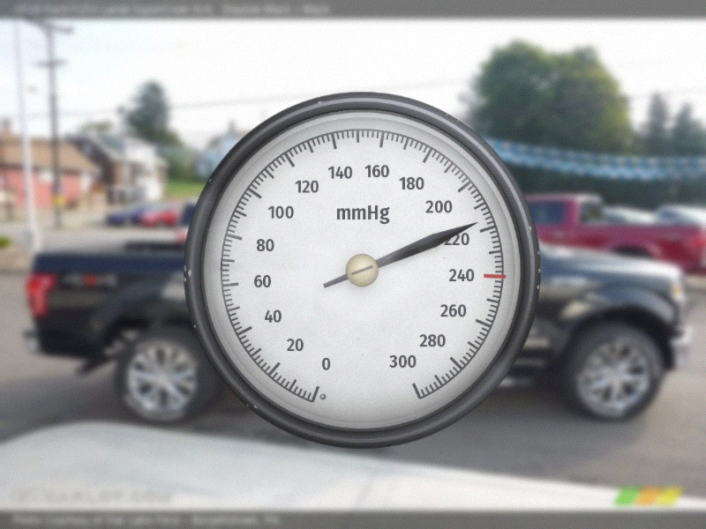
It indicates 216 mmHg
